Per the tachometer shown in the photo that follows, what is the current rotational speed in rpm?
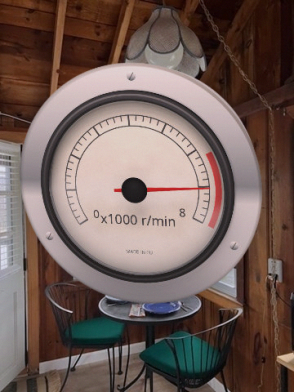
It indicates 7000 rpm
